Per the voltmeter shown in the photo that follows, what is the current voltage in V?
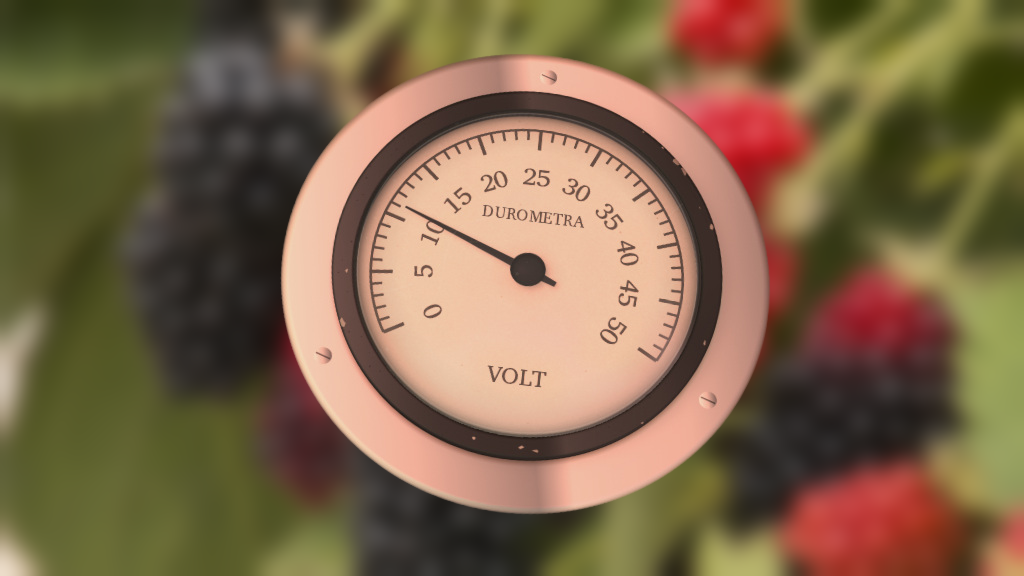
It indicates 11 V
